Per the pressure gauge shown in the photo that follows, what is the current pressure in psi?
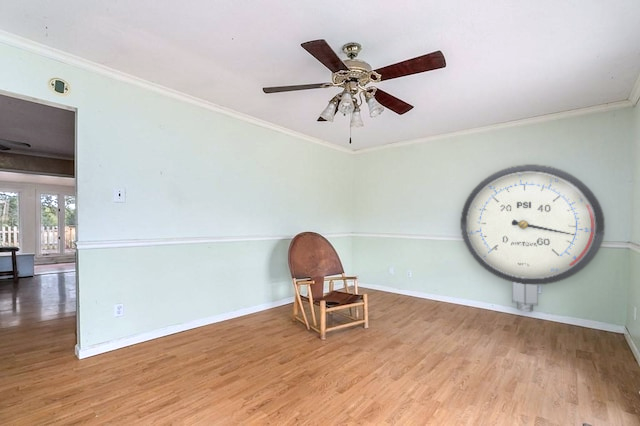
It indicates 52.5 psi
